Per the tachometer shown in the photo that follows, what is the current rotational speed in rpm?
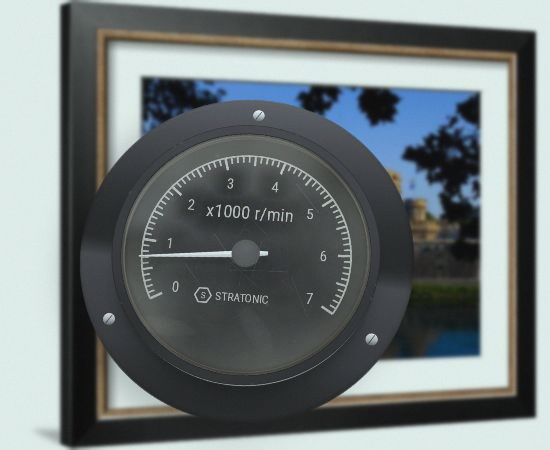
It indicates 700 rpm
